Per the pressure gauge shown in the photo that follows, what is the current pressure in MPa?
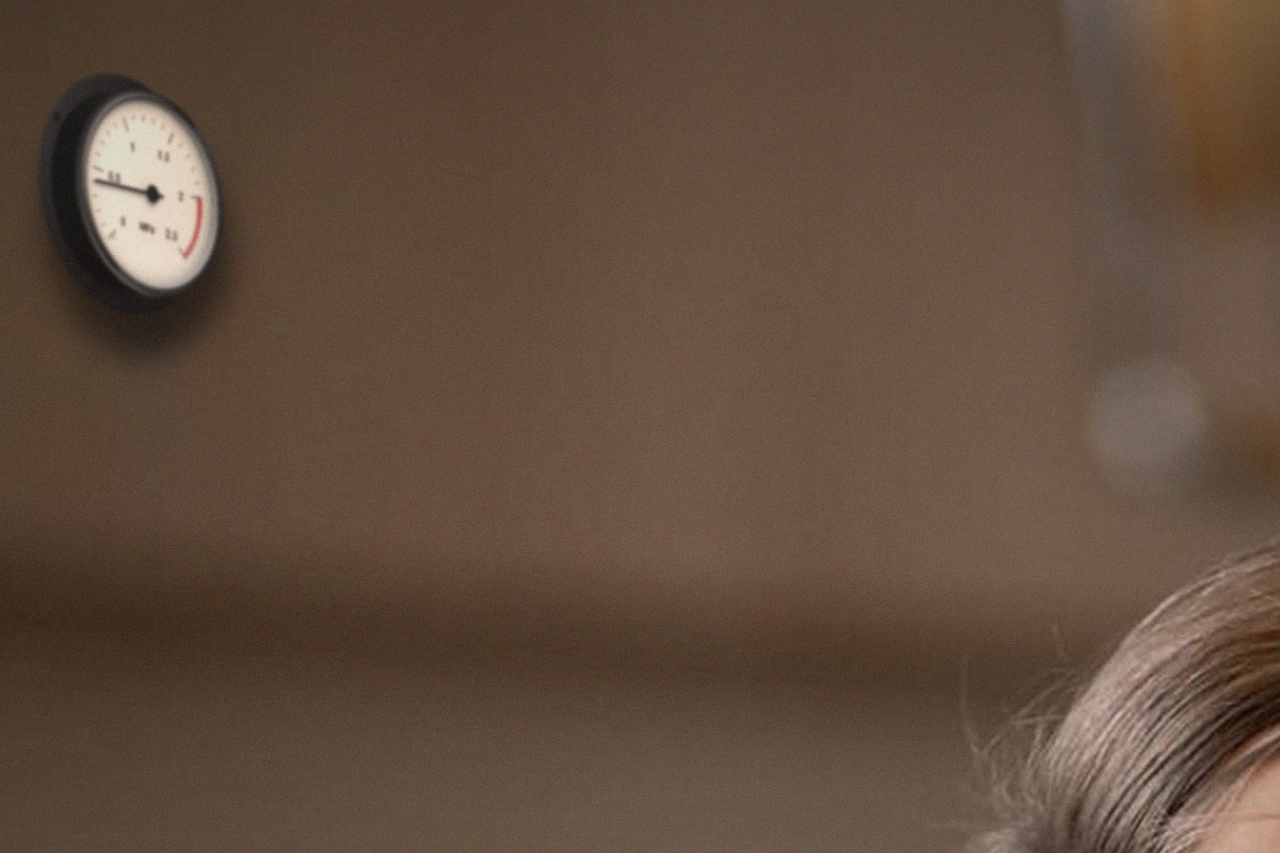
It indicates 0.4 MPa
